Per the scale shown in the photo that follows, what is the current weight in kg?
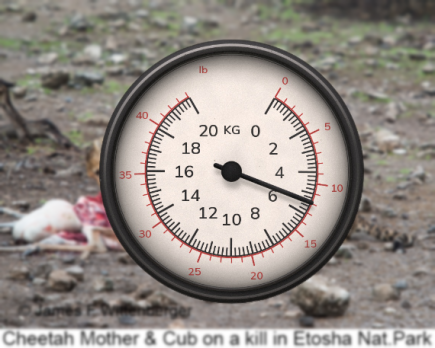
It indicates 5.4 kg
